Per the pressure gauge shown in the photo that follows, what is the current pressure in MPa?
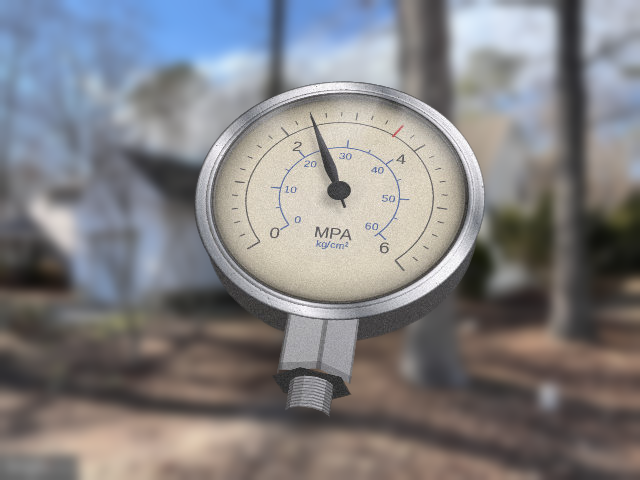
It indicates 2.4 MPa
